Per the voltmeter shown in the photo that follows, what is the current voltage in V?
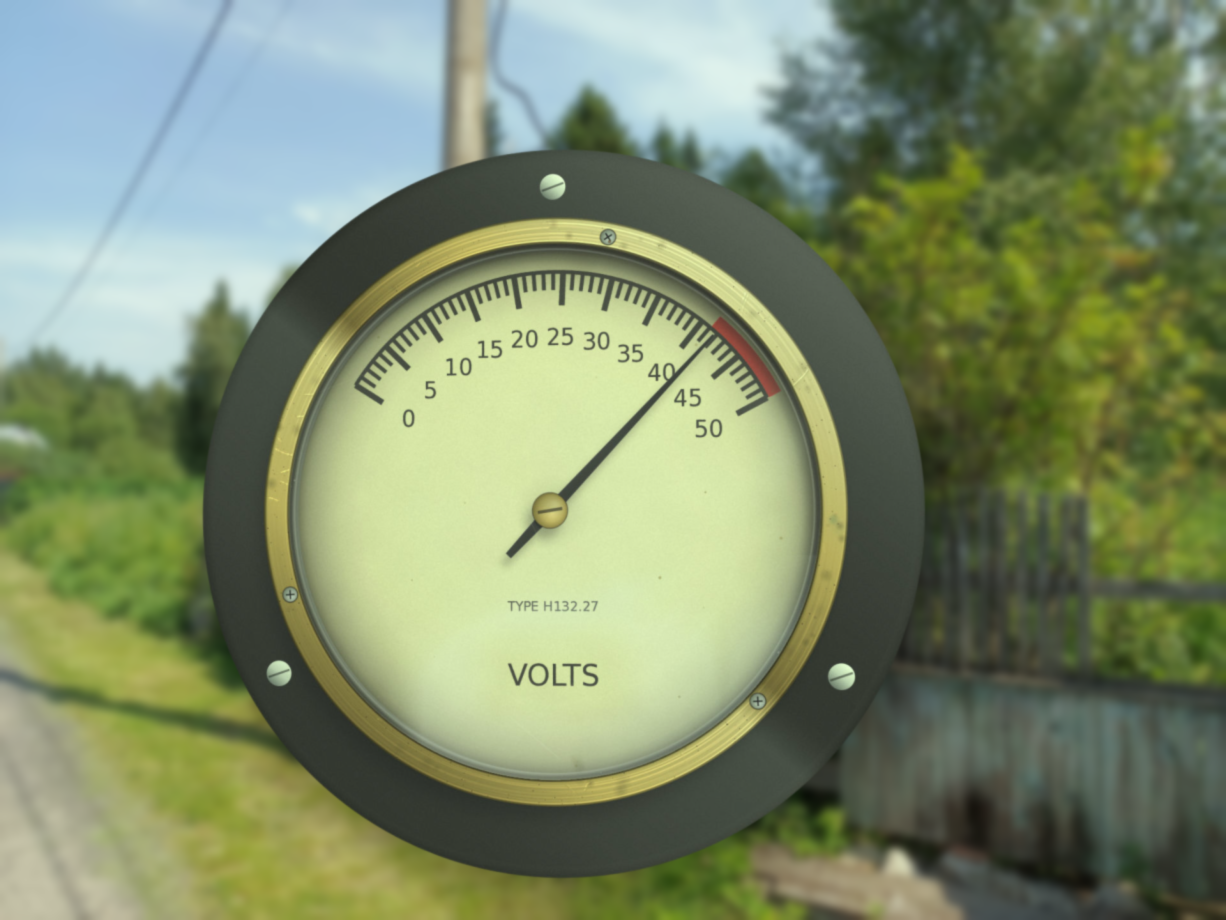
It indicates 42 V
